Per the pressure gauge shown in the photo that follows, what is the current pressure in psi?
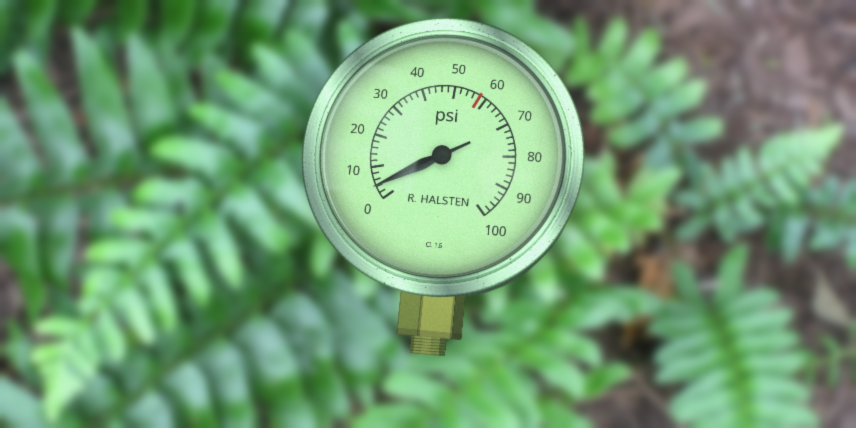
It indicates 4 psi
